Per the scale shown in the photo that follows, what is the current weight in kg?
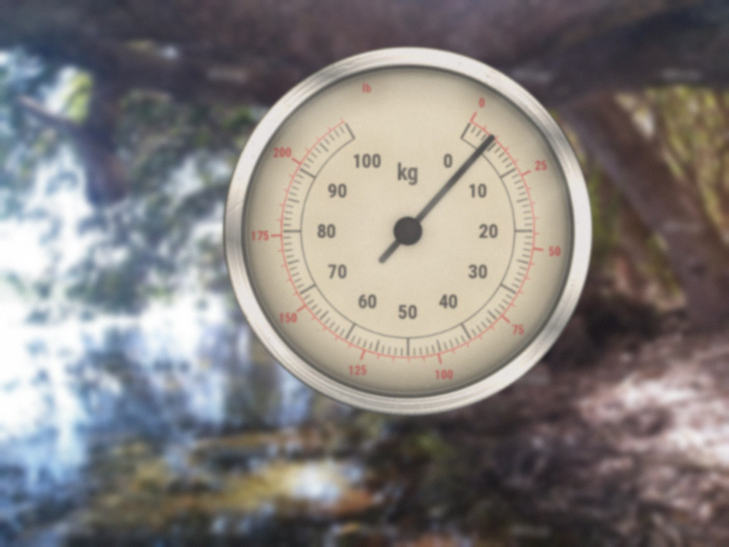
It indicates 4 kg
